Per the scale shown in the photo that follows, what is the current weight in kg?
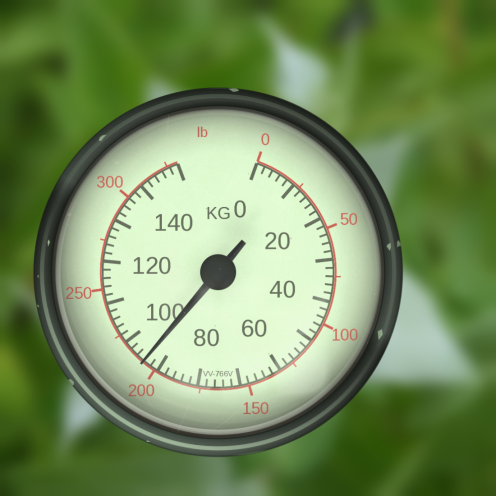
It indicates 94 kg
